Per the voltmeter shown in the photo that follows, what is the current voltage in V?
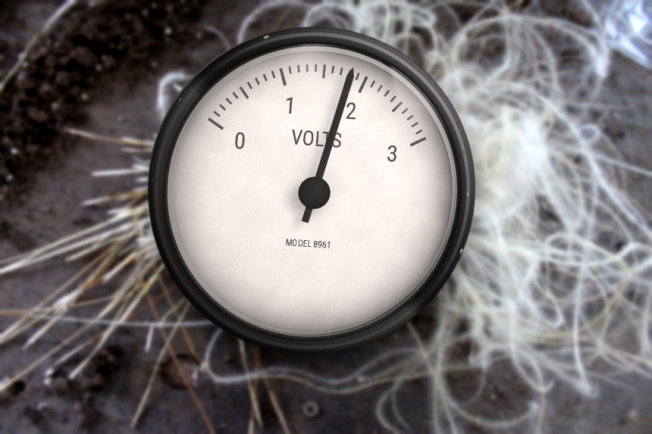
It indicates 1.8 V
